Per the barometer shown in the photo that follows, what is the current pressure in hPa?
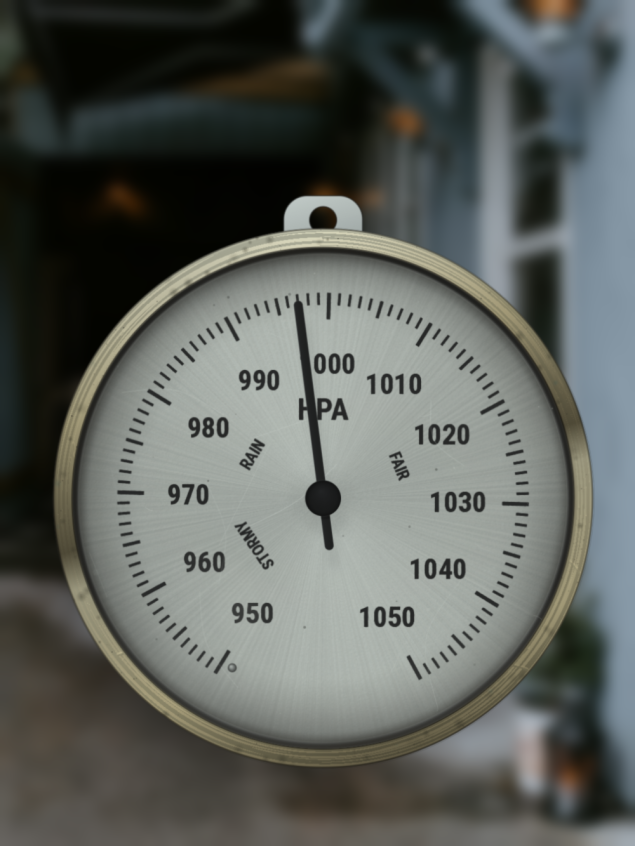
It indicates 997 hPa
